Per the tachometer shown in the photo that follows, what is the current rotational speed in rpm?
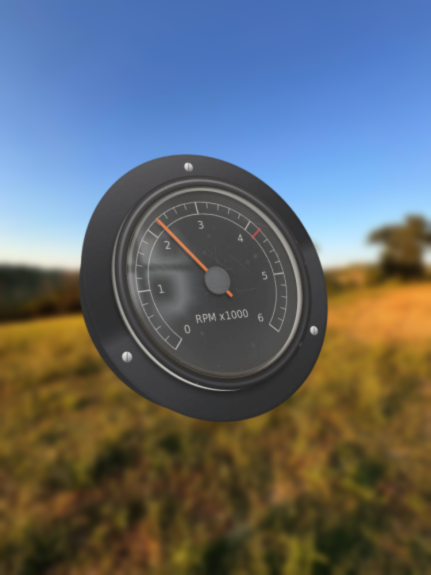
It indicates 2200 rpm
